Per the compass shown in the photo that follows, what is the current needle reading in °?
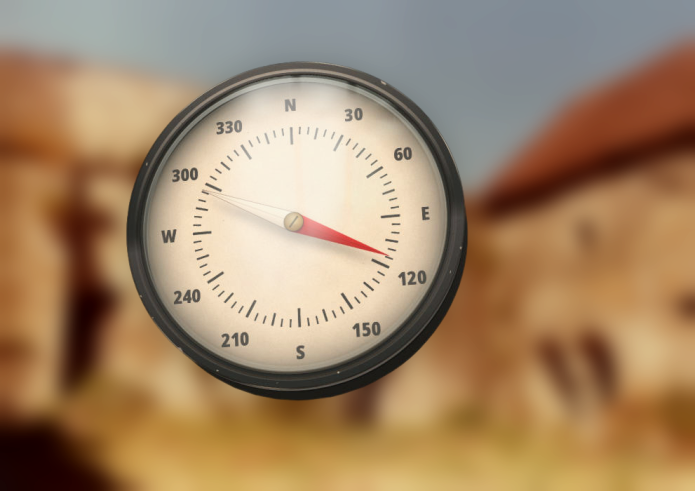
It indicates 115 °
